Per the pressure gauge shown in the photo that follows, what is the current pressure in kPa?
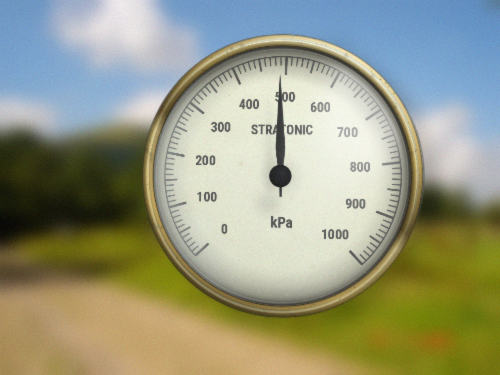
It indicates 490 kPa
